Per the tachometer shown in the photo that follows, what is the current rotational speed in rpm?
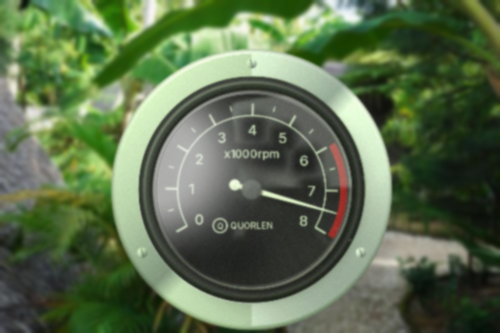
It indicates 7500 rpm
